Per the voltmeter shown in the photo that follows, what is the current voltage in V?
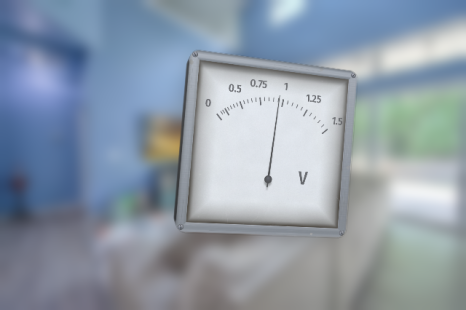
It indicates 0.95 V
